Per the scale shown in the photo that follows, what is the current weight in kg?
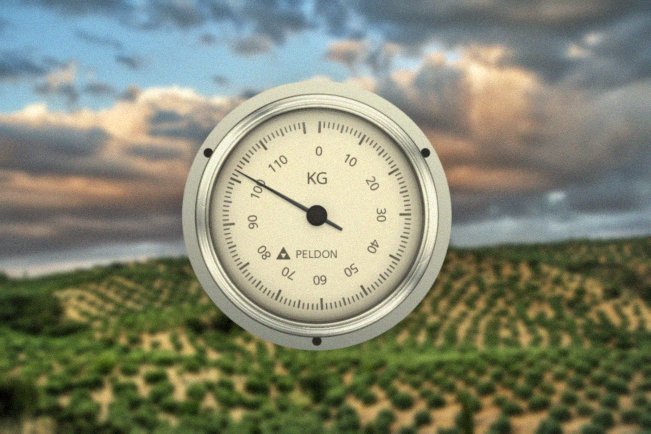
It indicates 102 kg
